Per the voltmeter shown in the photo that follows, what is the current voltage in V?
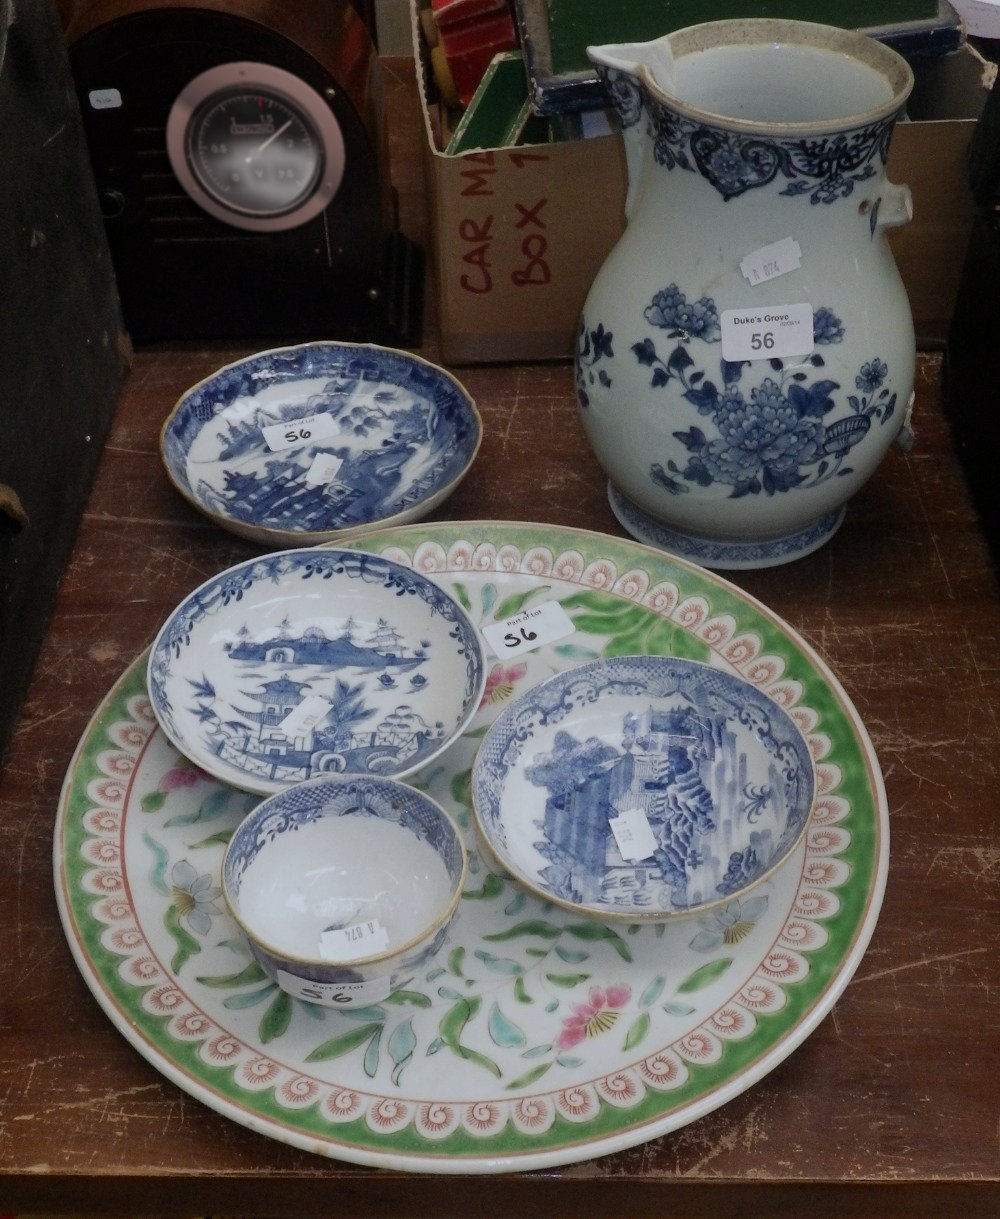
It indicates 1.75 V
